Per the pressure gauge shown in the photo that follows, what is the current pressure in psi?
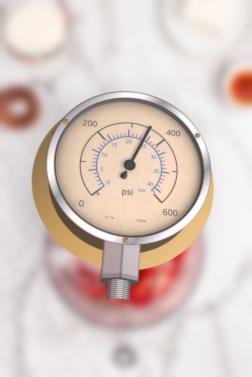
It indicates 350 psi
